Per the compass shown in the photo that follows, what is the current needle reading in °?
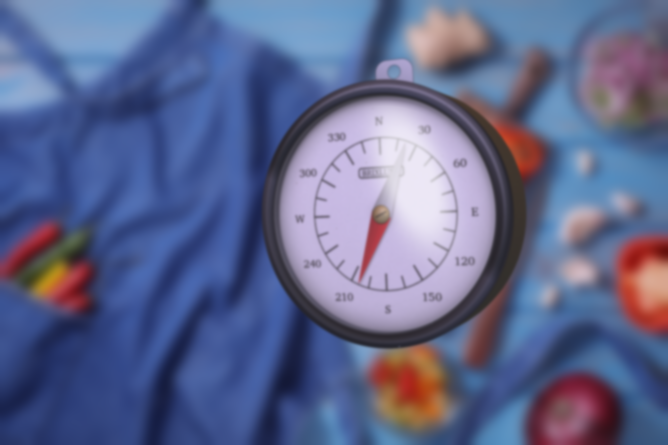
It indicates 202.5 °
